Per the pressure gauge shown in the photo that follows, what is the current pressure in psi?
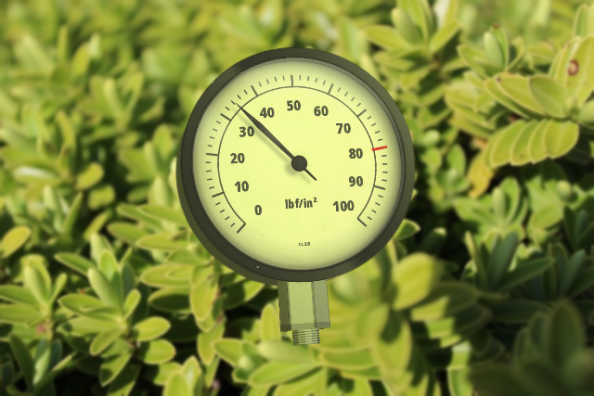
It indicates 34 psi
